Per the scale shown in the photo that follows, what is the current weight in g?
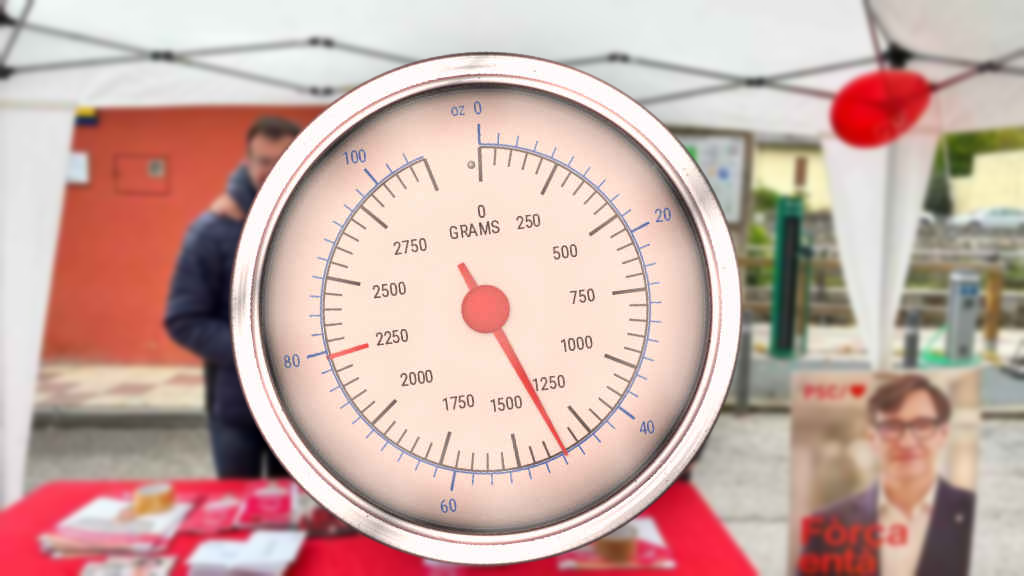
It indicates 1350 g
